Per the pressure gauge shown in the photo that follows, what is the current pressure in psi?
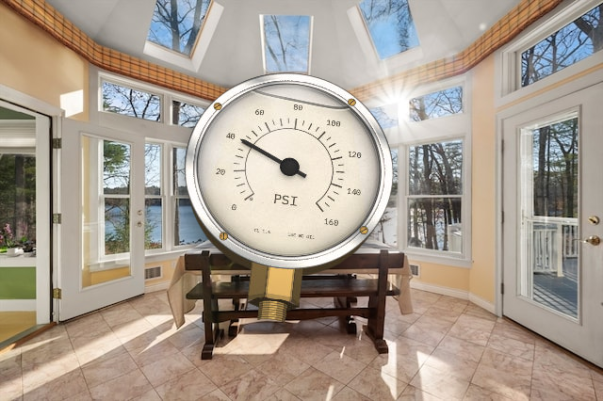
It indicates 40 psi
